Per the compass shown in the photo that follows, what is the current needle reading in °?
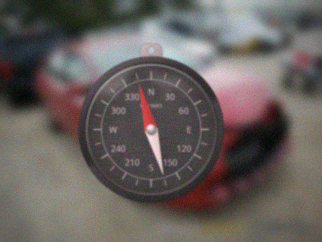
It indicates 345 °
